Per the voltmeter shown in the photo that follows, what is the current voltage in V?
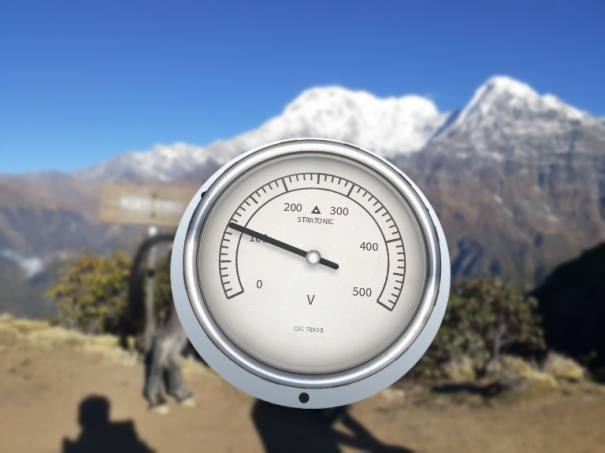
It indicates 100 V
